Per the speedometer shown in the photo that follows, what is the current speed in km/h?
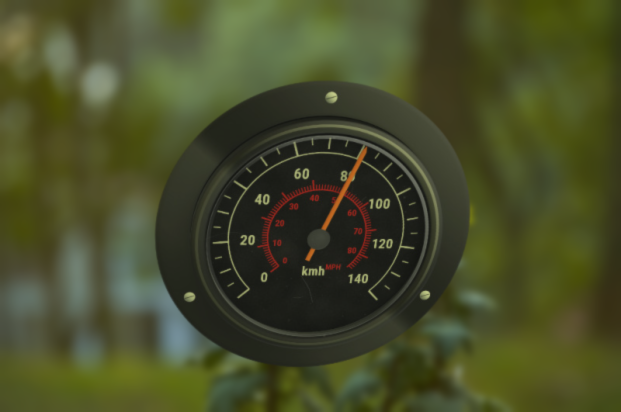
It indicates 80 km/h
